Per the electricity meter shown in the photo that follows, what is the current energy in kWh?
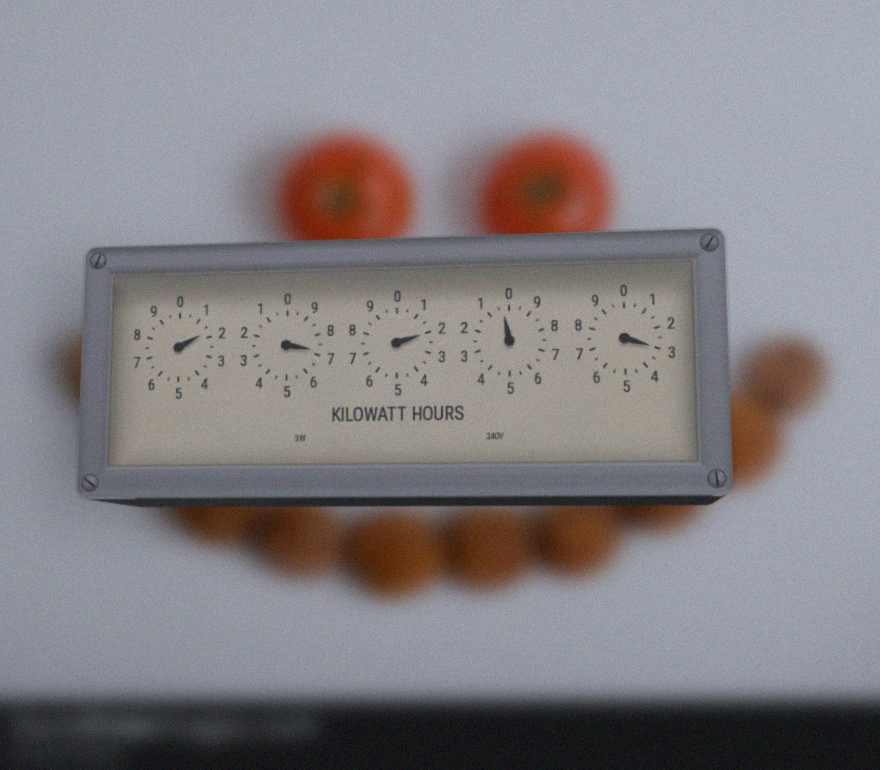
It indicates 17203 kWh
